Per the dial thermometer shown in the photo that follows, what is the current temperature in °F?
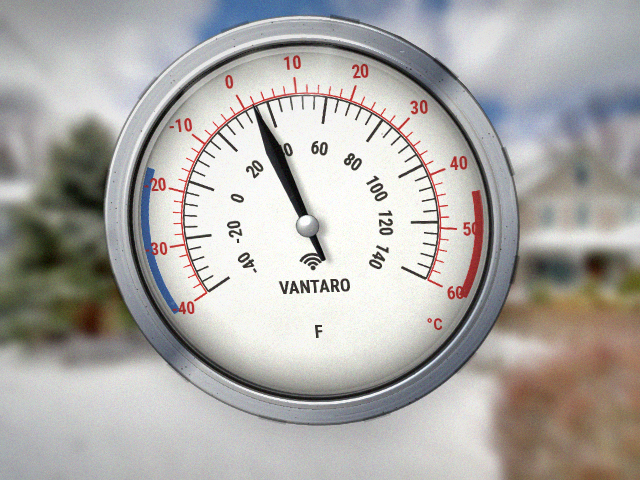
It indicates 36 °F
